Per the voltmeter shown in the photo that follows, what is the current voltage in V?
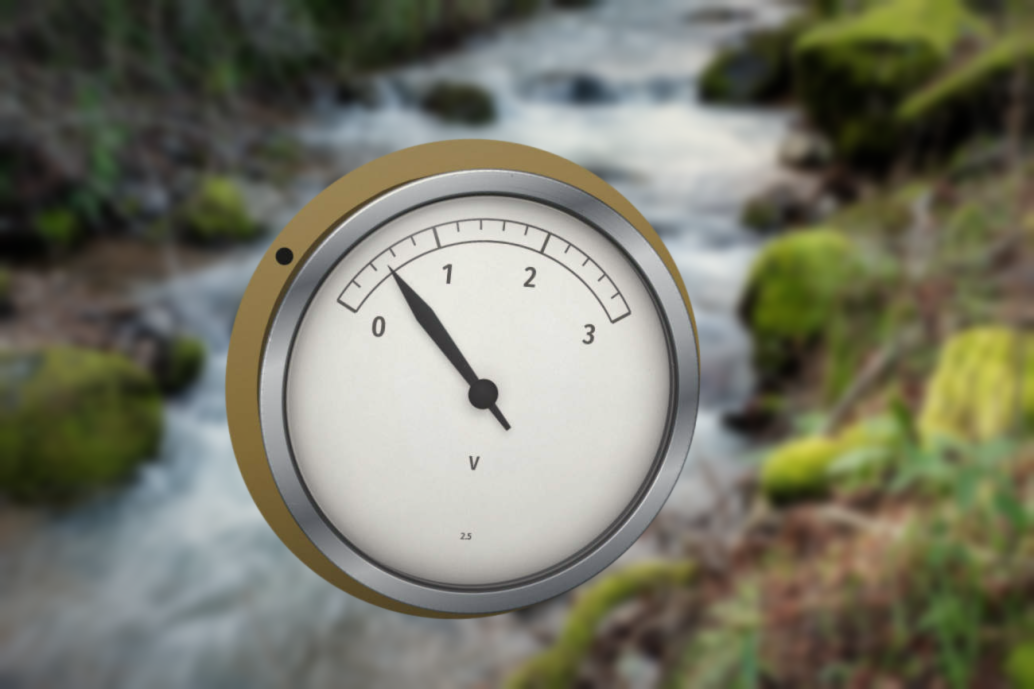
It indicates 0.5 V
